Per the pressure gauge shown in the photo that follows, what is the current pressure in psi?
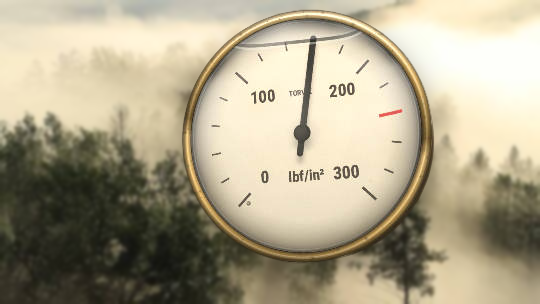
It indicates 160 psi
